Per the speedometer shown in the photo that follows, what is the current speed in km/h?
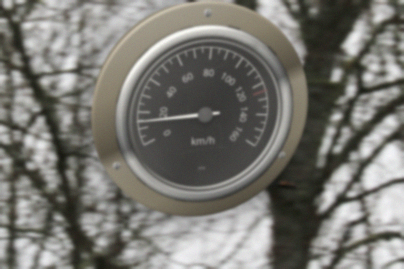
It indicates 15 km/h
